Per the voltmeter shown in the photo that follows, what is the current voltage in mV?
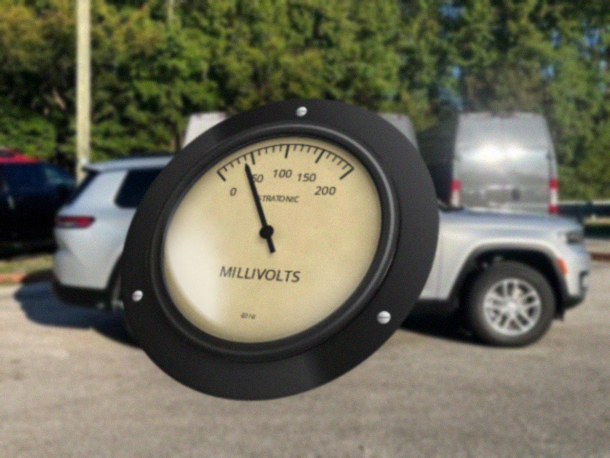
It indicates 40 mV
